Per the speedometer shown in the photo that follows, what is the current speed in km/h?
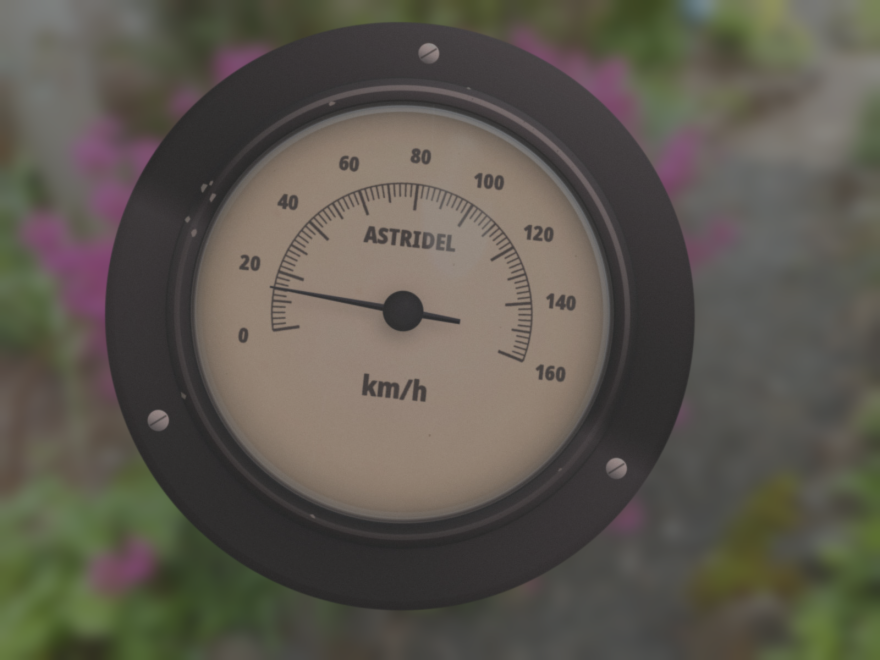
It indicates 14 km/h
